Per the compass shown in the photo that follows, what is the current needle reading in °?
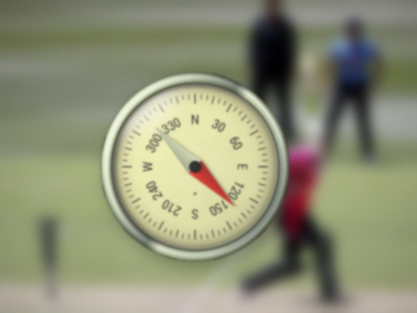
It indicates 135 °
